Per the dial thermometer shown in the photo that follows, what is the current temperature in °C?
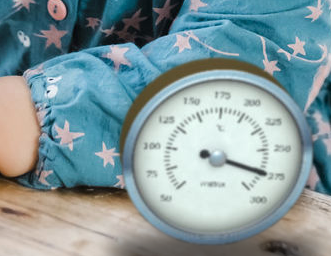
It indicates 275 °C
